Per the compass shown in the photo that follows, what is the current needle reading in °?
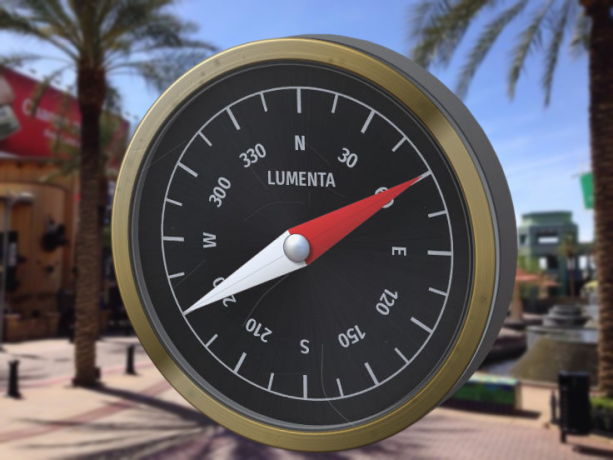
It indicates 60 °
